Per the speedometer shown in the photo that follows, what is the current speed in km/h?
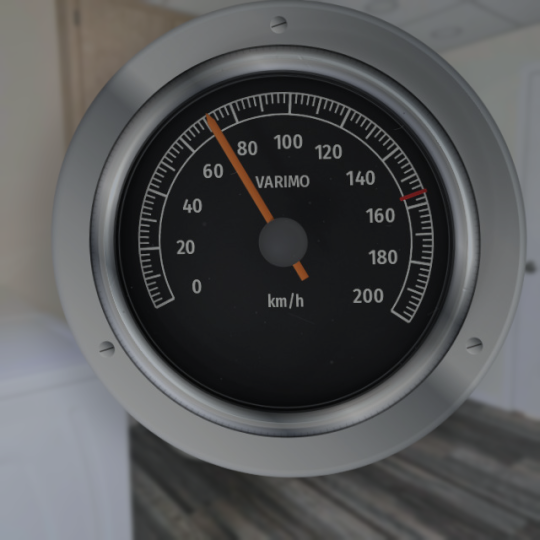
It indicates 72 km/h
